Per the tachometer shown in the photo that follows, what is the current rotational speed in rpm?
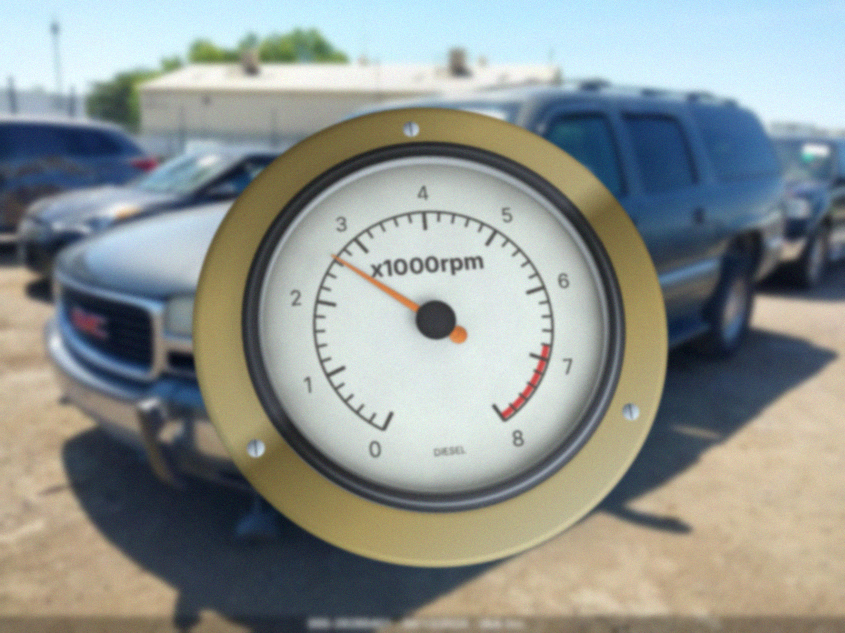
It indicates 2600 rpm
